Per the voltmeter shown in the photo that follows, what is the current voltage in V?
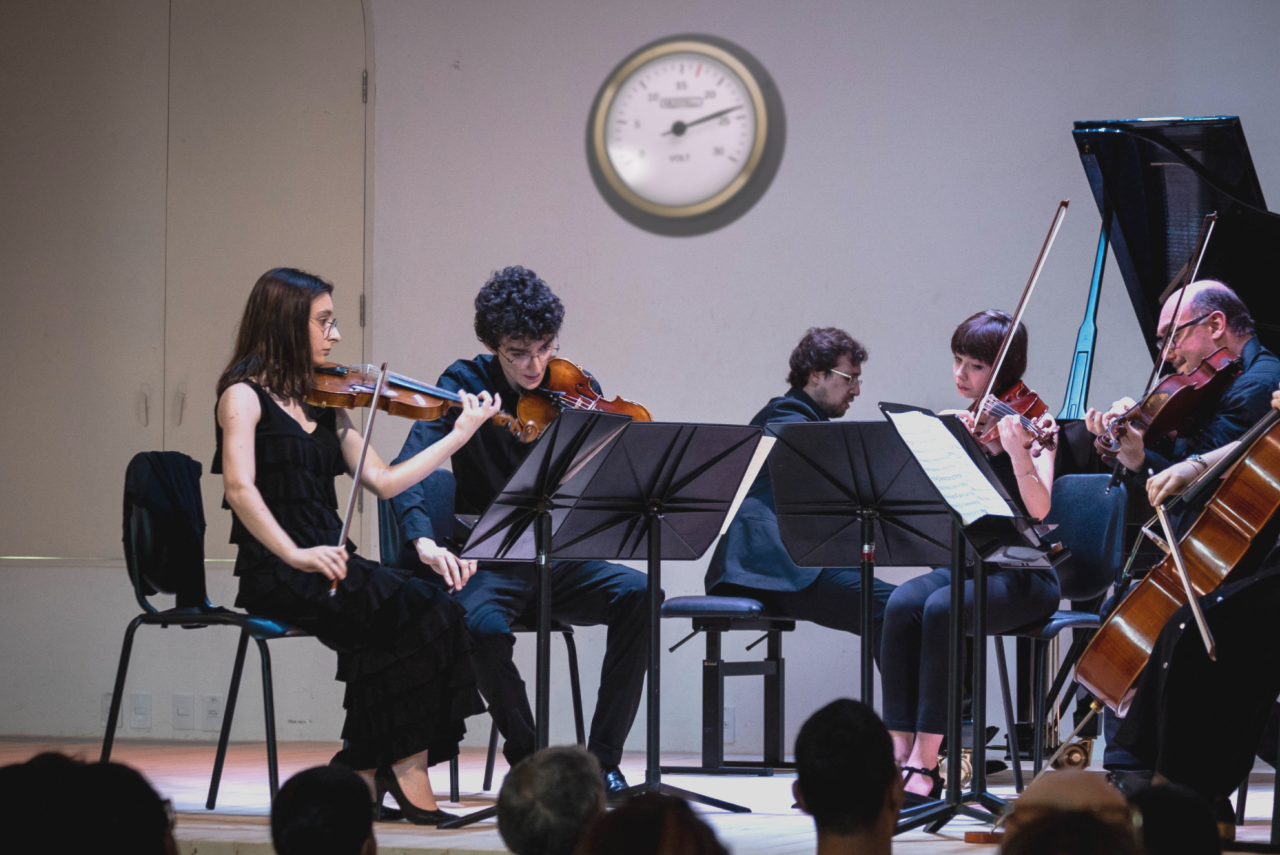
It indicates 24 V
